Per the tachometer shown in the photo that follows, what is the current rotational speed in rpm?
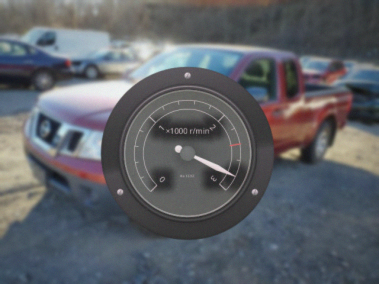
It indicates 2800 rpm
